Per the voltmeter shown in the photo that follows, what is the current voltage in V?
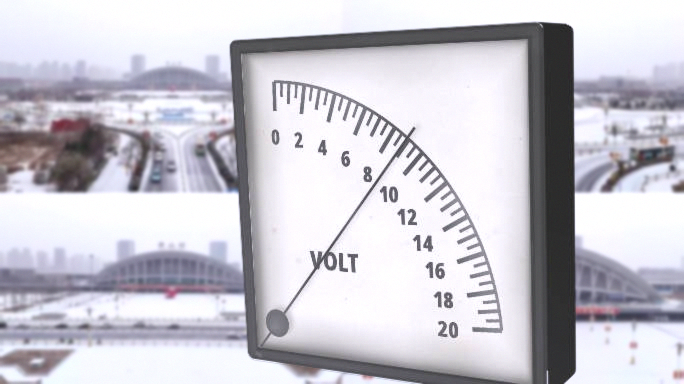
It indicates 9 V
